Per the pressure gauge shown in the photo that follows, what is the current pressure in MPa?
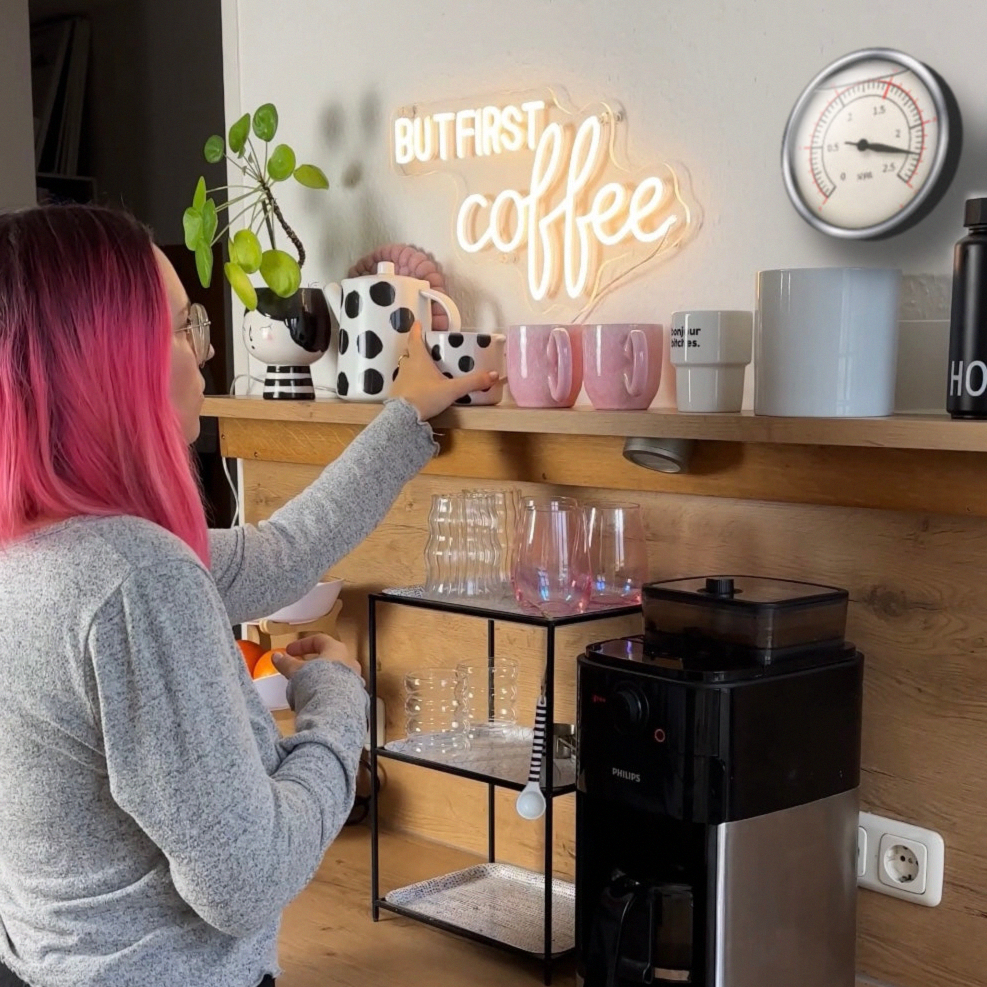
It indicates 2.25 MPa
